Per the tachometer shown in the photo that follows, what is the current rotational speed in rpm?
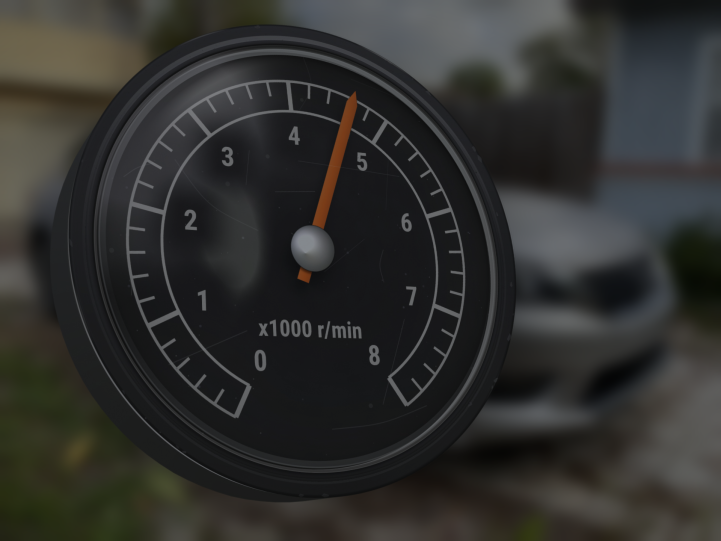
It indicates 4600 rpm
